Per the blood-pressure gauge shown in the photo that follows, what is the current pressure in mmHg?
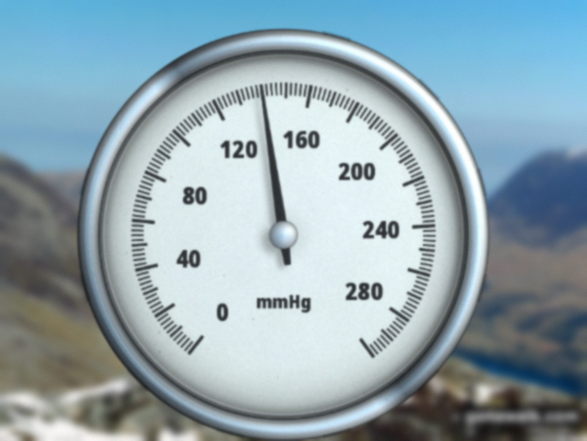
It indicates 140 mmHg
